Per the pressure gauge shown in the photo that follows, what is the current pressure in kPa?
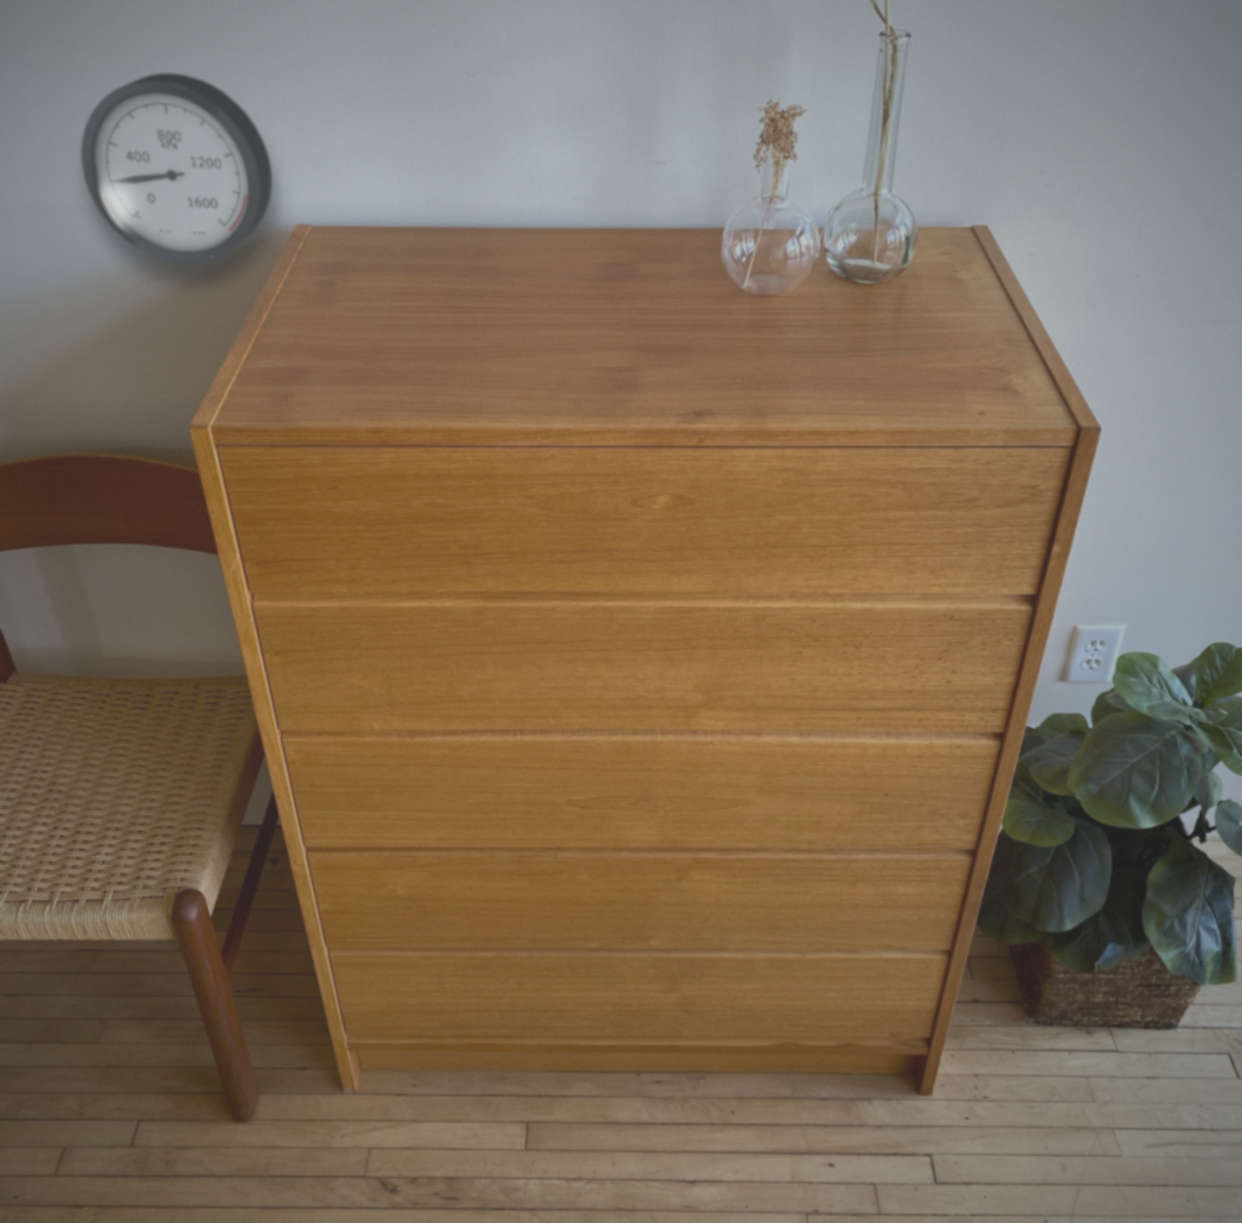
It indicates 200 kPa
